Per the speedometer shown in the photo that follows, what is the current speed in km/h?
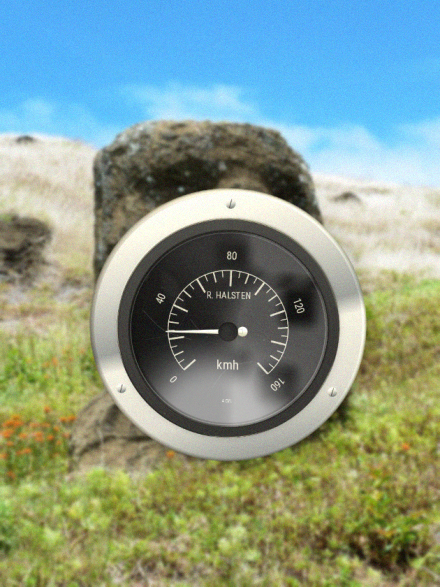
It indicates 25 km/h
